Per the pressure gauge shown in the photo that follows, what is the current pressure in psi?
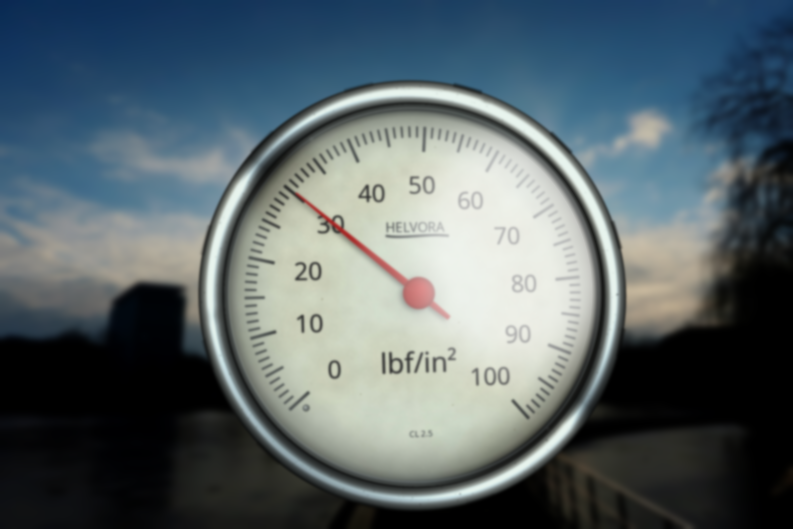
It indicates 30 psi
